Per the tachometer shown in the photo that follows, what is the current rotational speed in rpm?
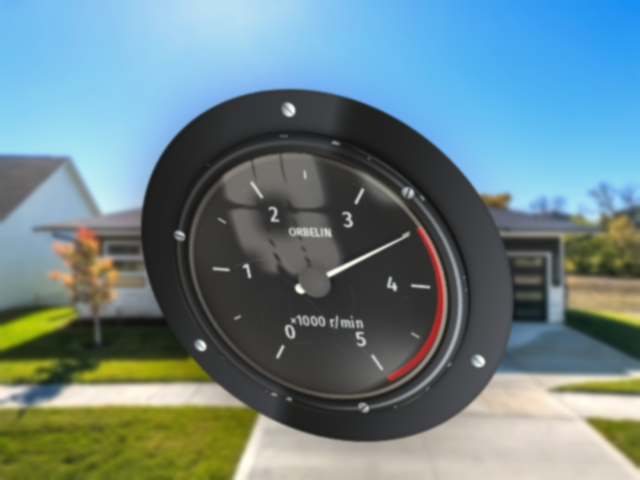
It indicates 3500 rpm
